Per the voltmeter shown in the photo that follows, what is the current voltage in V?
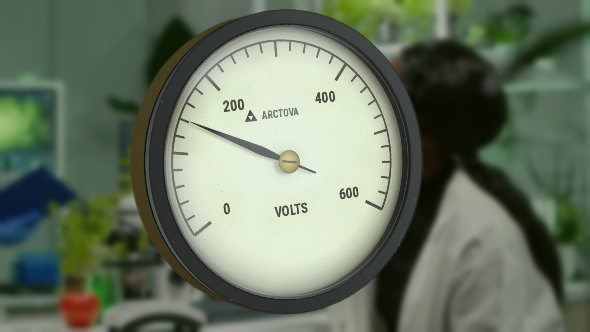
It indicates 140 V
